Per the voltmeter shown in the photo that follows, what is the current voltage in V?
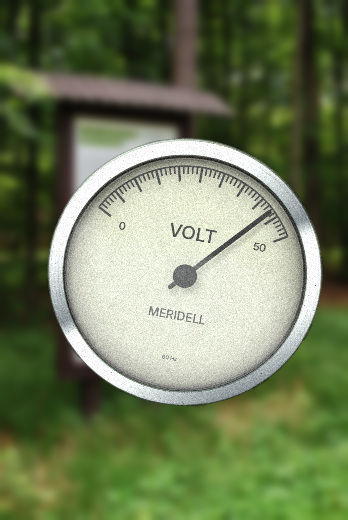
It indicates 43 V
